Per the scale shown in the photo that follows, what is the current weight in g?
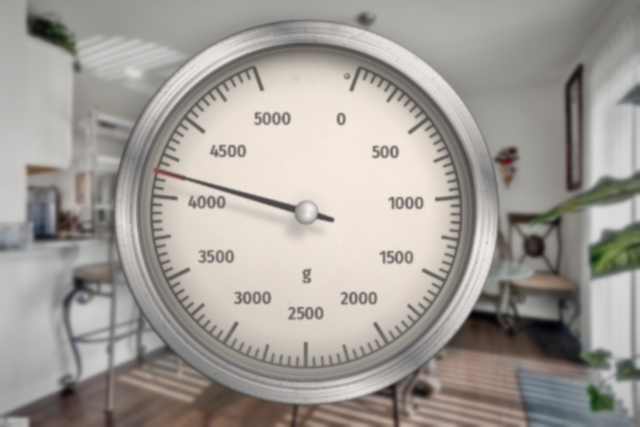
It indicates 4150 g
